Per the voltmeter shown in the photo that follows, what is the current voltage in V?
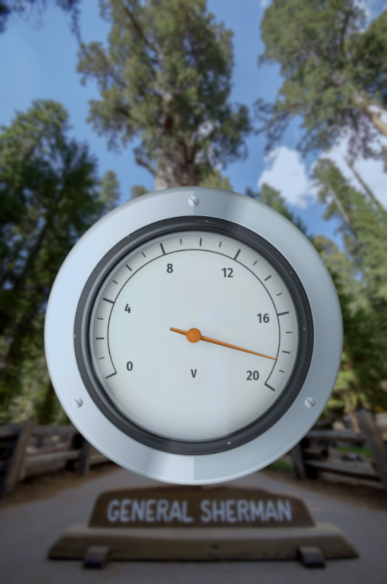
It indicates 18.5 V
